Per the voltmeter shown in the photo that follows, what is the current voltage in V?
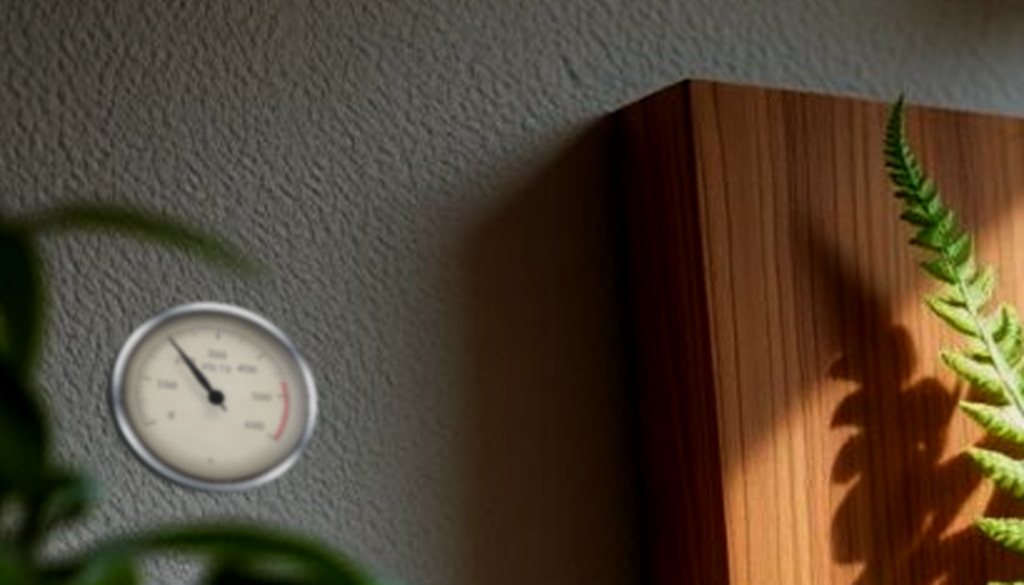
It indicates 200 V
